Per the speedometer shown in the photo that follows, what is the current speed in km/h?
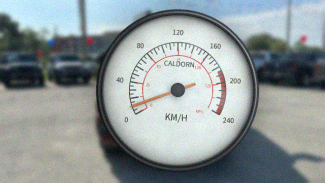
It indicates 10 km/h
